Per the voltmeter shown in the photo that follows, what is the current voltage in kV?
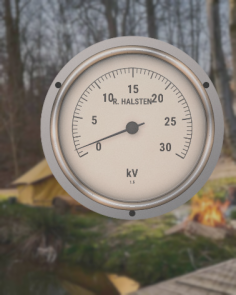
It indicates 1 kV
